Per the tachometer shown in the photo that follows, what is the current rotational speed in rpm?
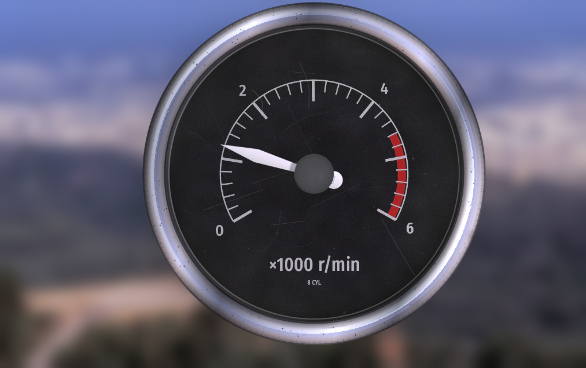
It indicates 1200 rpm
